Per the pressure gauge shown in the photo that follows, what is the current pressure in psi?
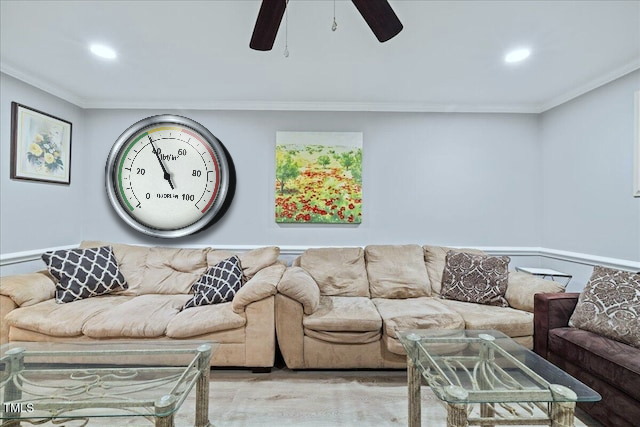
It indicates 40 psi
